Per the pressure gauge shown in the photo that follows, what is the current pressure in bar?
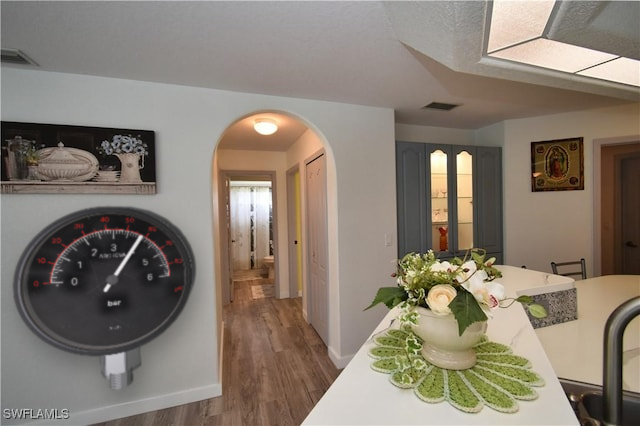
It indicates 4 bar
